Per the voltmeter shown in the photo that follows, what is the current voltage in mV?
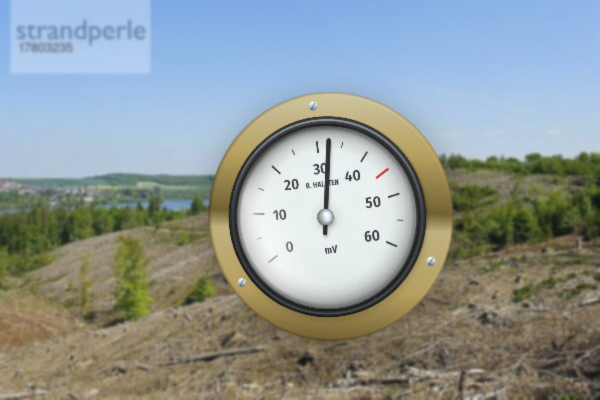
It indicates 32.5 mV
